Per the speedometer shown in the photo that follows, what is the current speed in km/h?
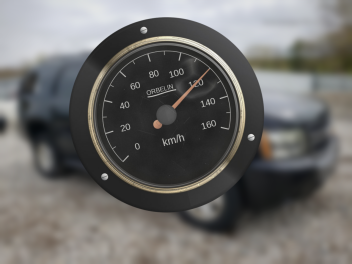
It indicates 120 km/h
